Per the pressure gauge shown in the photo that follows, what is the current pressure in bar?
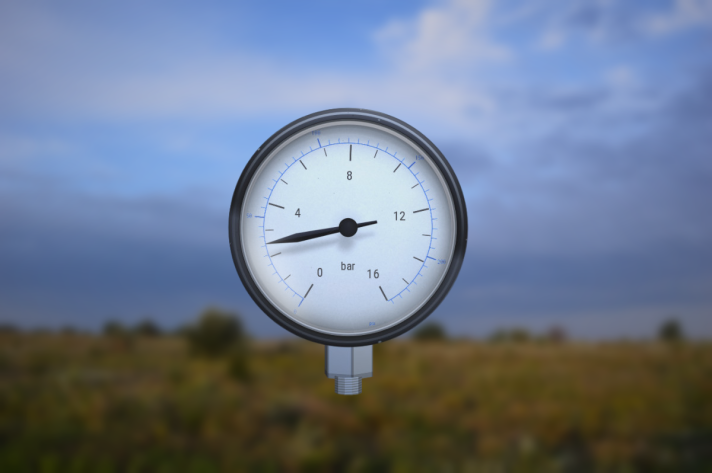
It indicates 2.5 bar
